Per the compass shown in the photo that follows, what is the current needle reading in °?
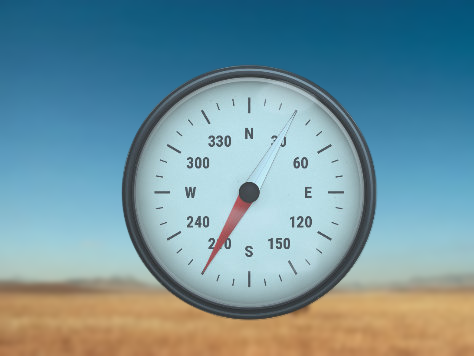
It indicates 210 °
